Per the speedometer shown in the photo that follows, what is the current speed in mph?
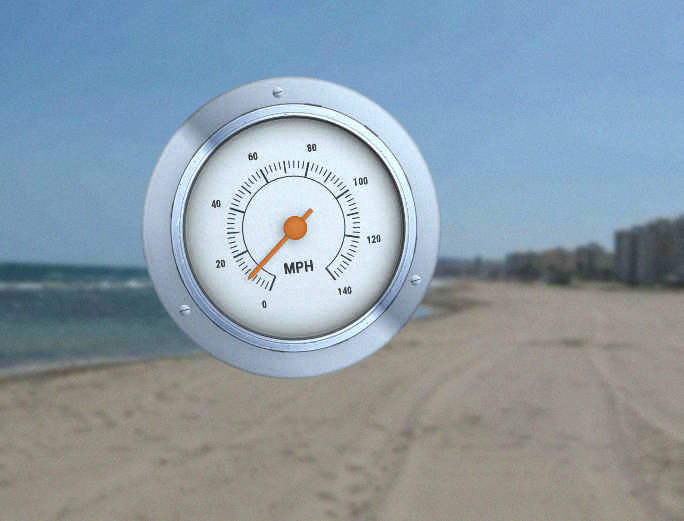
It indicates 10 mph
